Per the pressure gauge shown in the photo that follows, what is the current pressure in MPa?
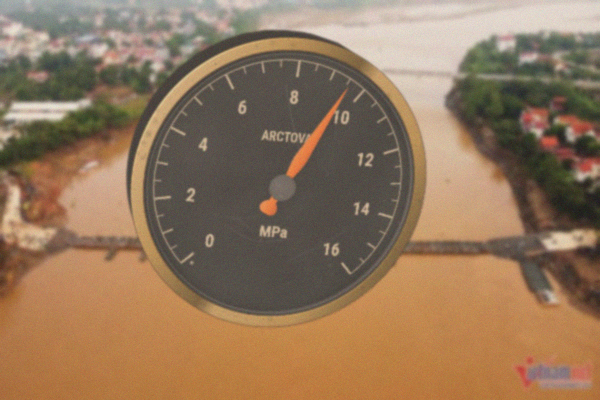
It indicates 9.5 MPa
